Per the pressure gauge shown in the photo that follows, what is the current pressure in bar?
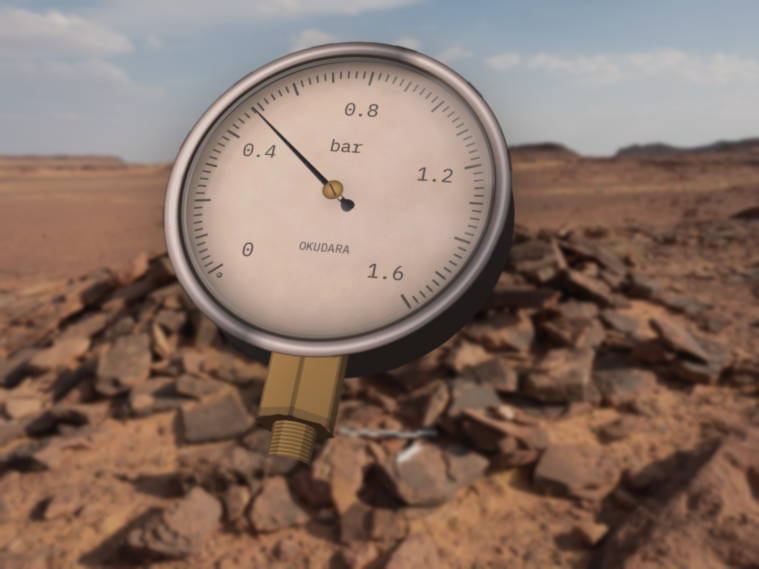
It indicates 0.48 bar
